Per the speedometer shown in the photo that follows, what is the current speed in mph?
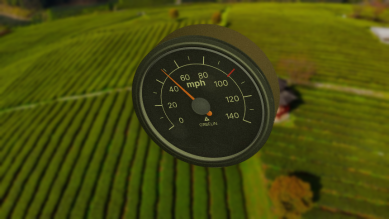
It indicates 50 mph
